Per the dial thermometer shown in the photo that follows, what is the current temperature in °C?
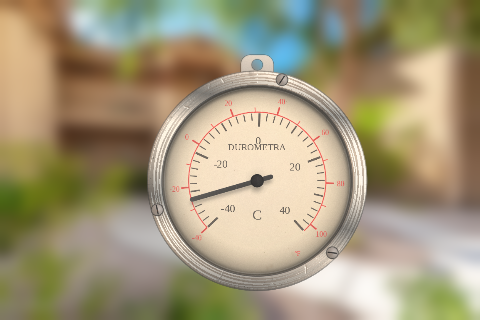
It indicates -32 °C
